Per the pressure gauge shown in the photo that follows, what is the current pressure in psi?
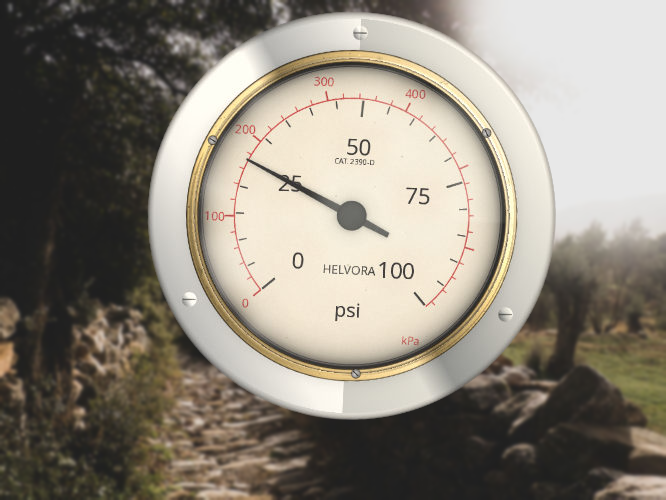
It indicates 25 psi
